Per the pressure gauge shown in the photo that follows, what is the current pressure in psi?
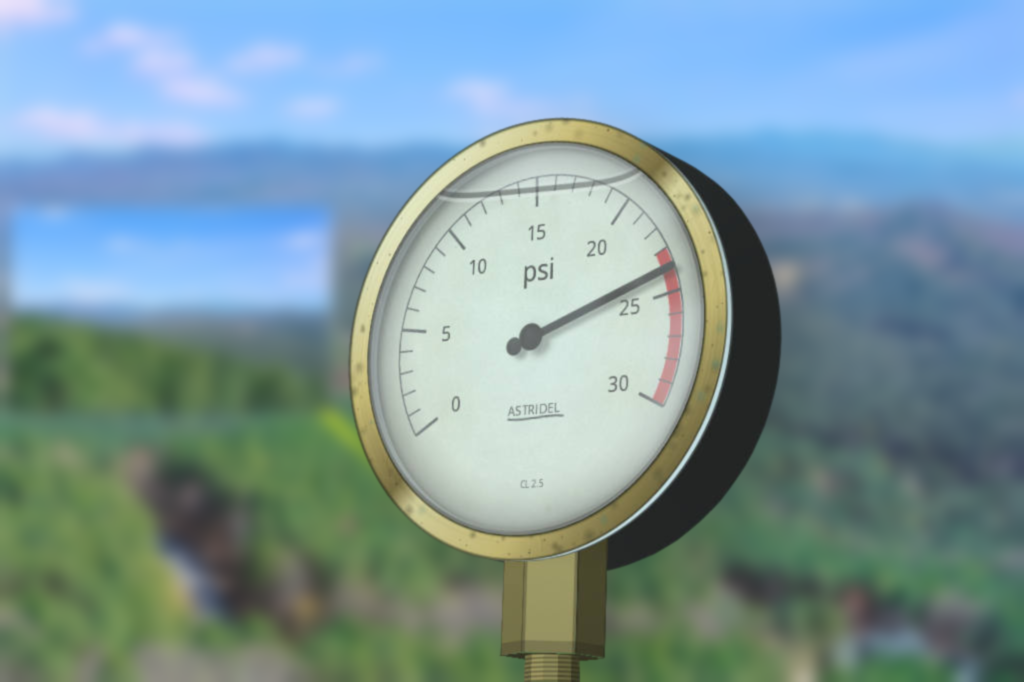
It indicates 24 psi
